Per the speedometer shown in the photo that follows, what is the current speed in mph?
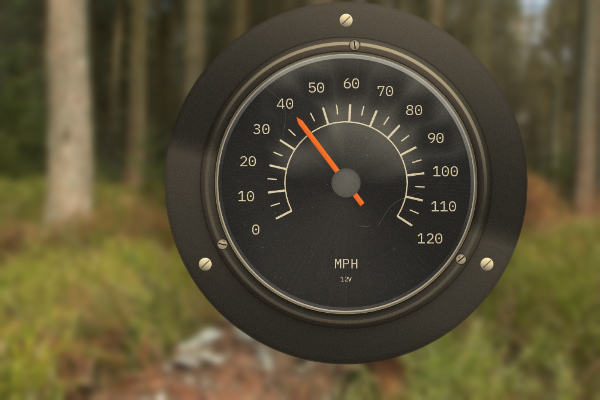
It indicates 40 mph
